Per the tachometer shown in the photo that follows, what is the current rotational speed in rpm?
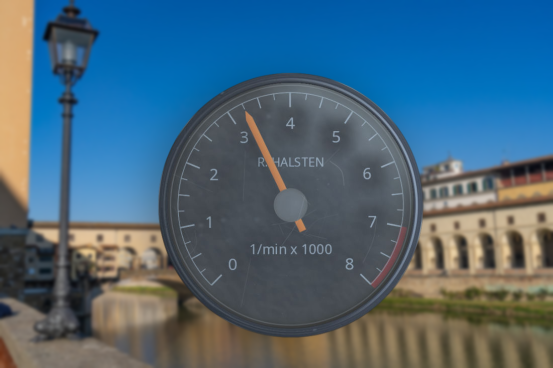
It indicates 3250 rpm
